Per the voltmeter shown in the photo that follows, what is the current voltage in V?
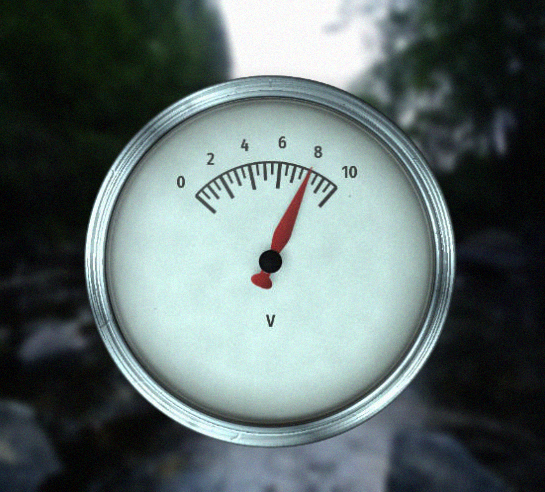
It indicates 8 V
